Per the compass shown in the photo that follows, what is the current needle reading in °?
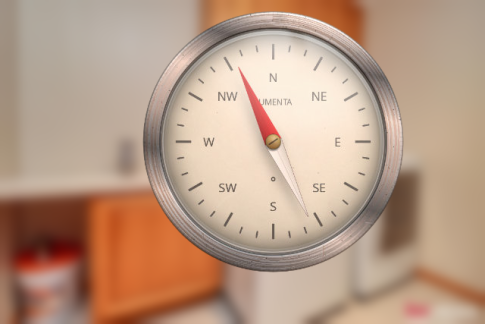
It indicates 335 °
